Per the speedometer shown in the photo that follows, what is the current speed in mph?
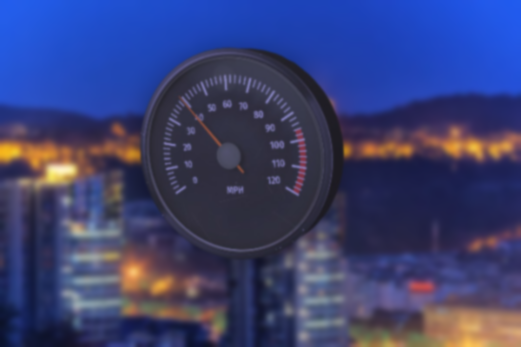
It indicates 40 mph
